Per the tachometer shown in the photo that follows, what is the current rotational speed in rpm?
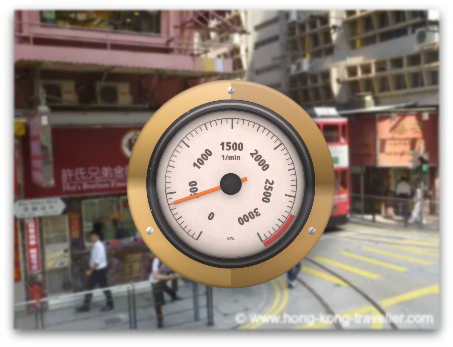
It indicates 400 rpm
